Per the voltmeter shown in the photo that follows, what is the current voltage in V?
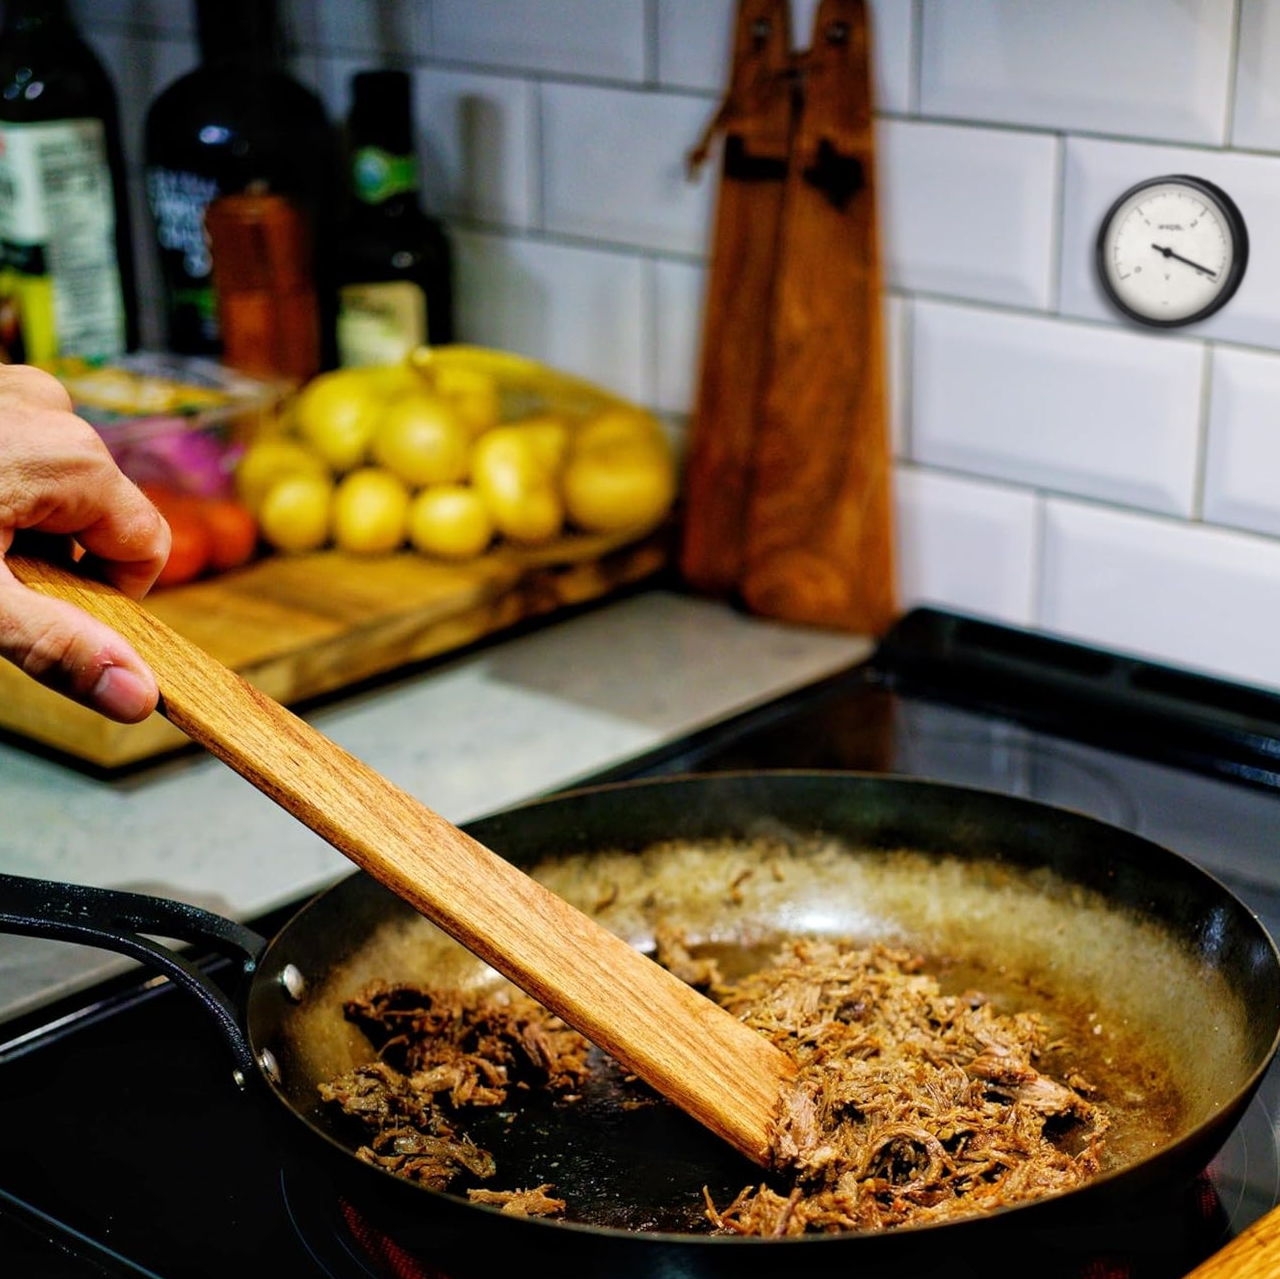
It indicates 2.9 V
